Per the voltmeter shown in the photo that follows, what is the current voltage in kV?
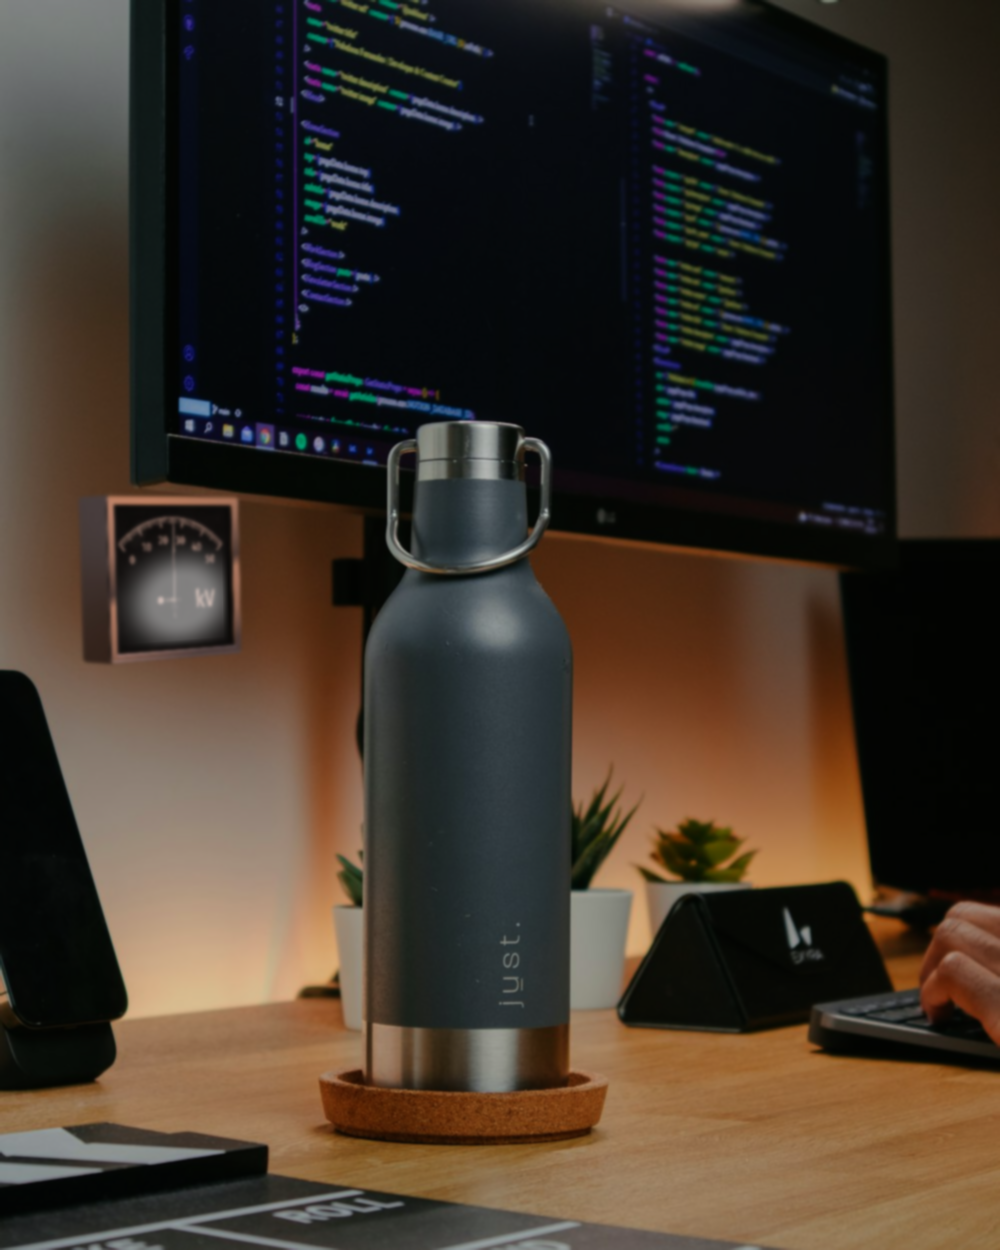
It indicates 25 kV
